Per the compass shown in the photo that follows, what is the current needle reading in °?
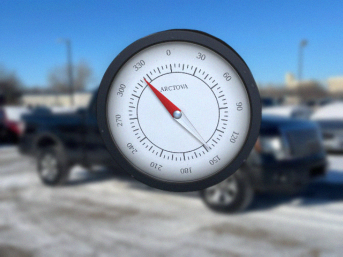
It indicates 325 °
